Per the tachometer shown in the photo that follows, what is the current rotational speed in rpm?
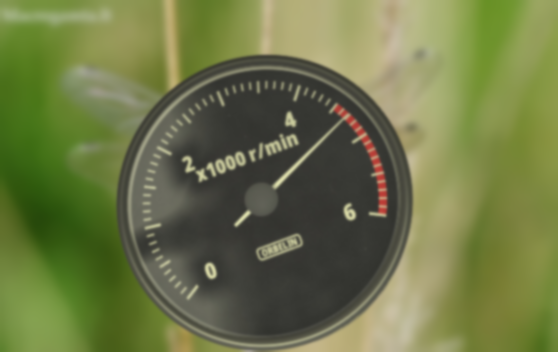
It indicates 4700 rpm
